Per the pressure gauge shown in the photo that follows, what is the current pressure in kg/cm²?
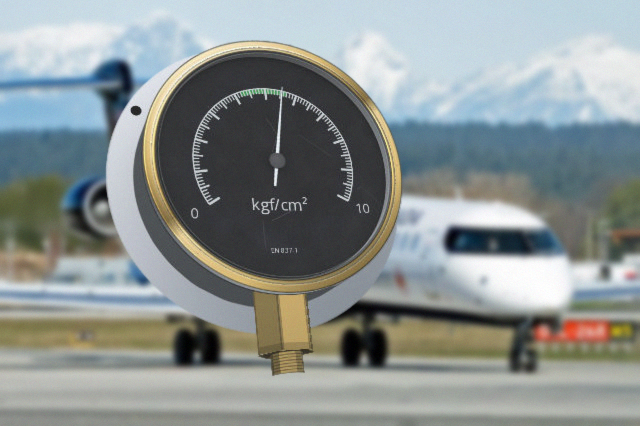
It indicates 5.5 kg/cm²
